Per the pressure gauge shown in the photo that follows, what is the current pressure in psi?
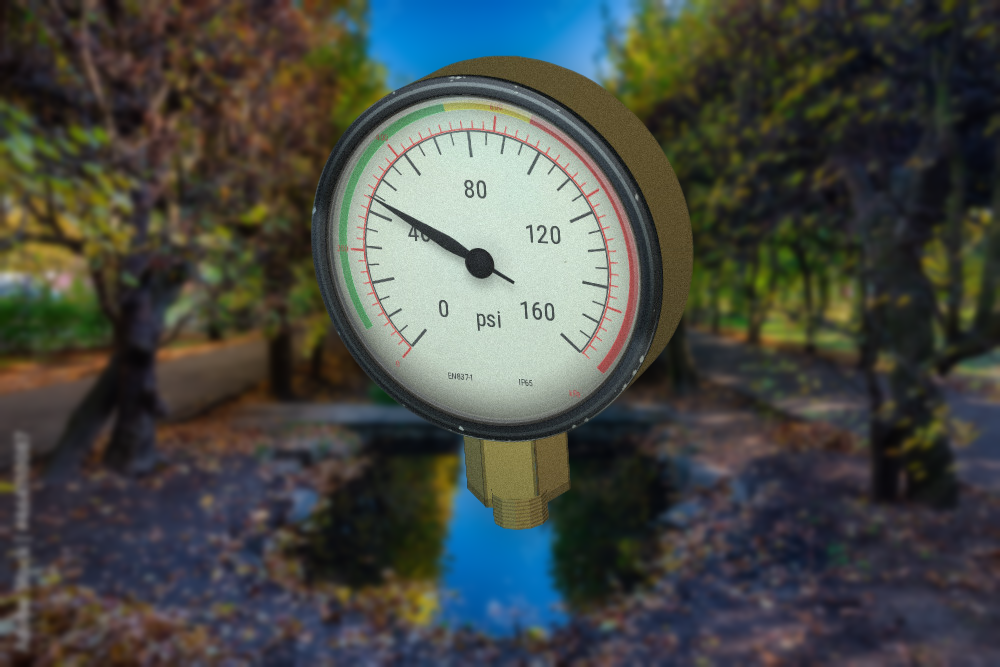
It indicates 45 psi
